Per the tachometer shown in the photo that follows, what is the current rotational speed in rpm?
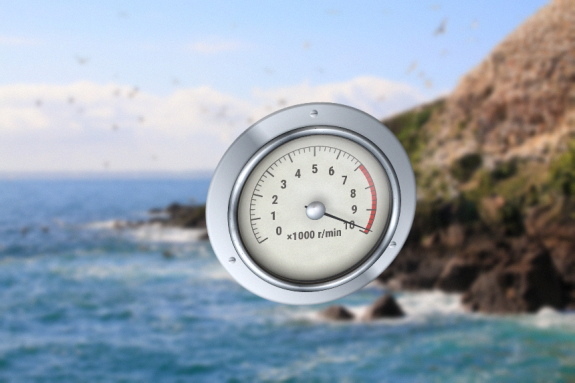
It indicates 9800 rpm
